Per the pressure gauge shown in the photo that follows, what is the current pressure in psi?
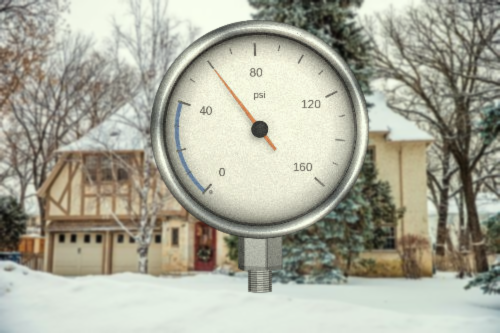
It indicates 60 psi
